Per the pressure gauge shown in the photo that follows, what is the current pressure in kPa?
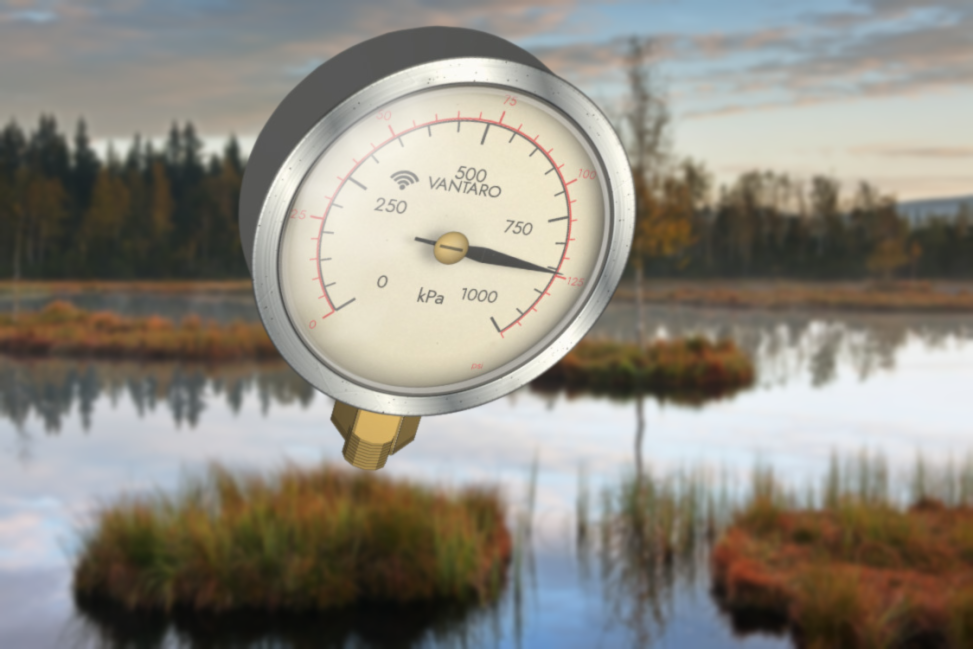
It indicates 850 kPa
